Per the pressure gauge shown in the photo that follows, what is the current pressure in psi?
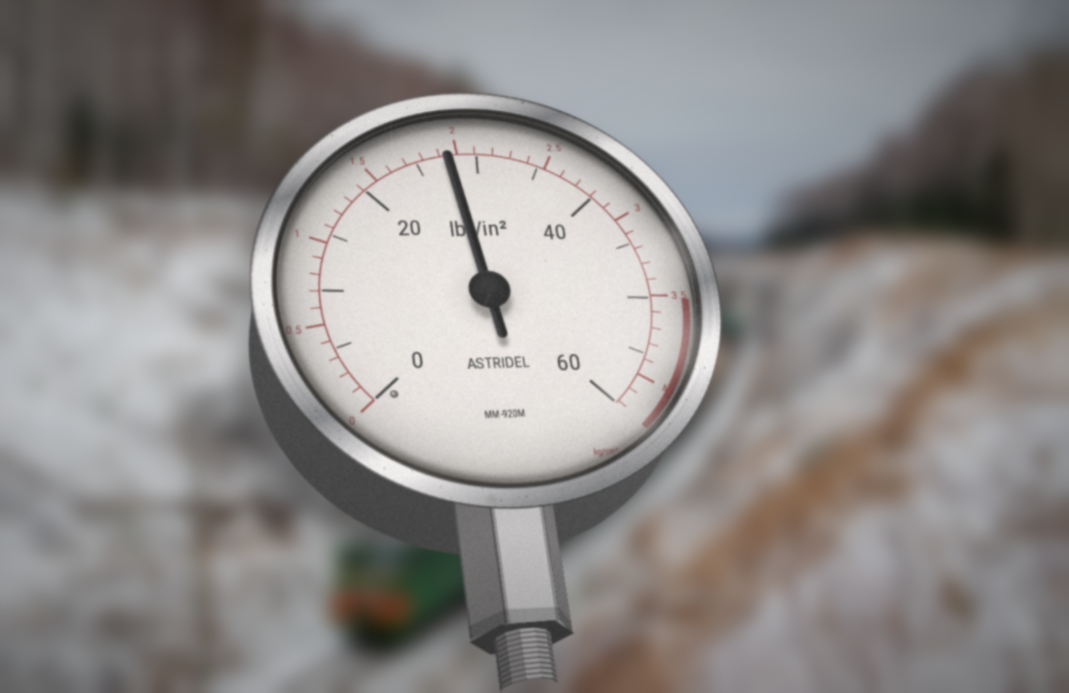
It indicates 27.5 psi
